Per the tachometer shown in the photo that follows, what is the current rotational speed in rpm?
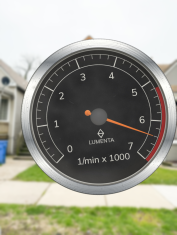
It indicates 6400 rpm
